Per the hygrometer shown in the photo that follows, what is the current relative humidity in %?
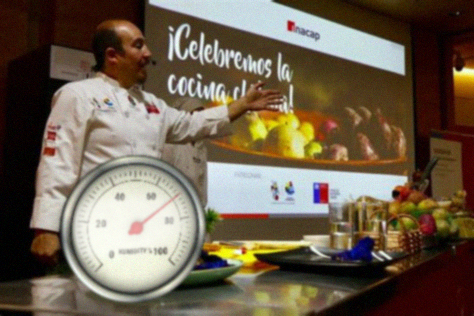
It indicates 70 %
